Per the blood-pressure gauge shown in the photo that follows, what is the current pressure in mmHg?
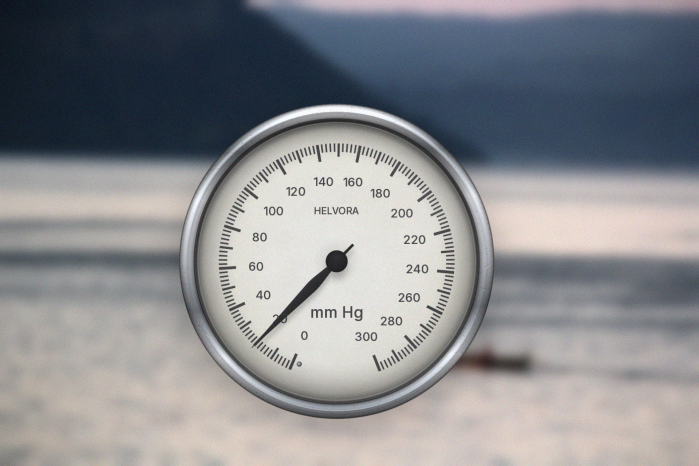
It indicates 20 mmHg
